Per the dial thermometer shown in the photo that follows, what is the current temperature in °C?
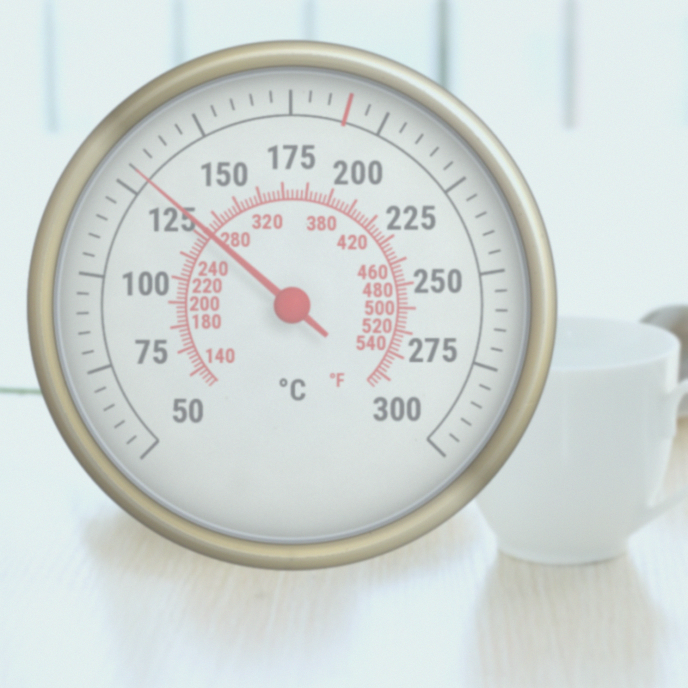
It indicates 130 °C
